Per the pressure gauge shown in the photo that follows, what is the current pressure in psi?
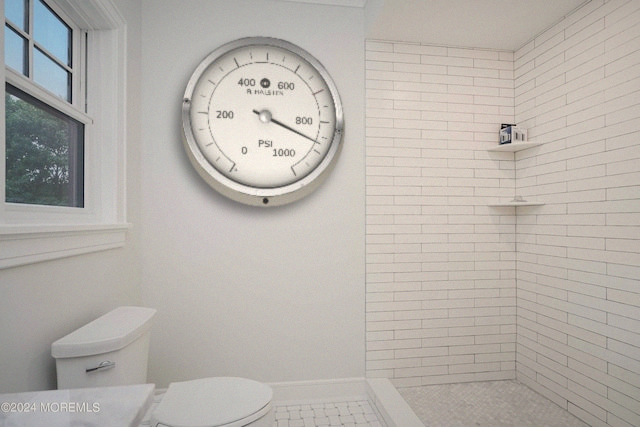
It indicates 875 psi
